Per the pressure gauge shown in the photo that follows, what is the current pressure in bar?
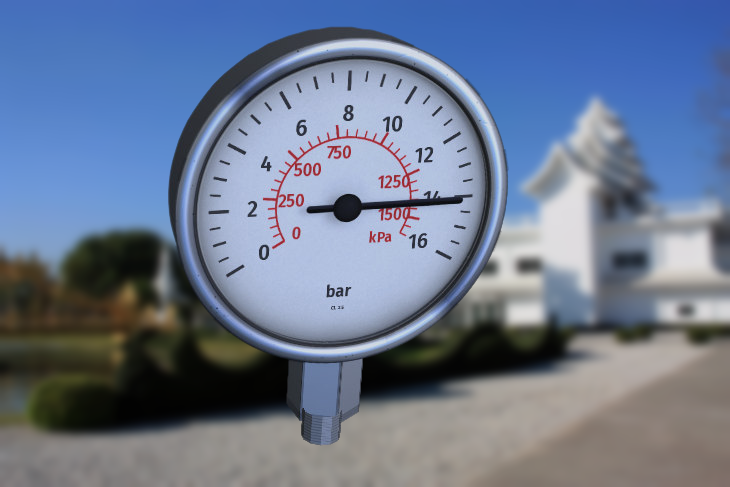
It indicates 14 bar
